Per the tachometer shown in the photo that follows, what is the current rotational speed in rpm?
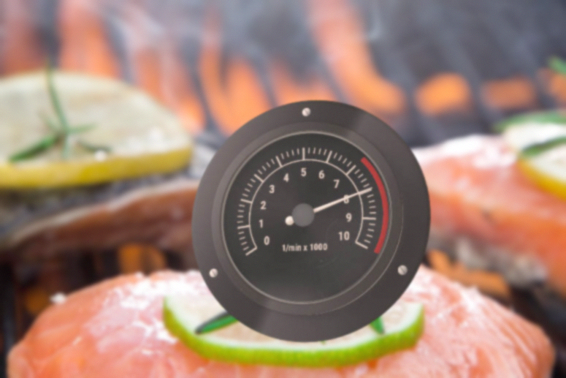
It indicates 8000 rpm
